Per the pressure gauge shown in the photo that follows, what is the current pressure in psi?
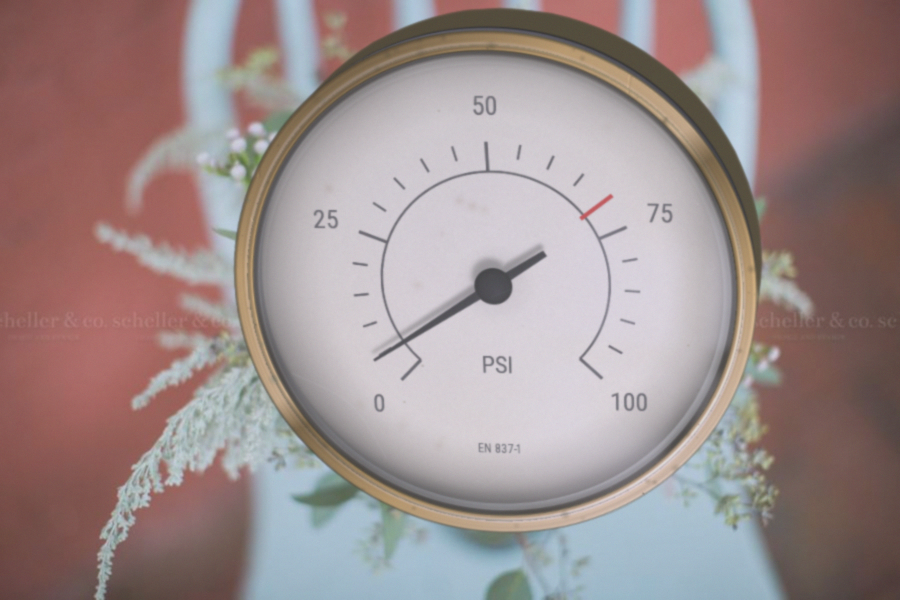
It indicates 5 psi
